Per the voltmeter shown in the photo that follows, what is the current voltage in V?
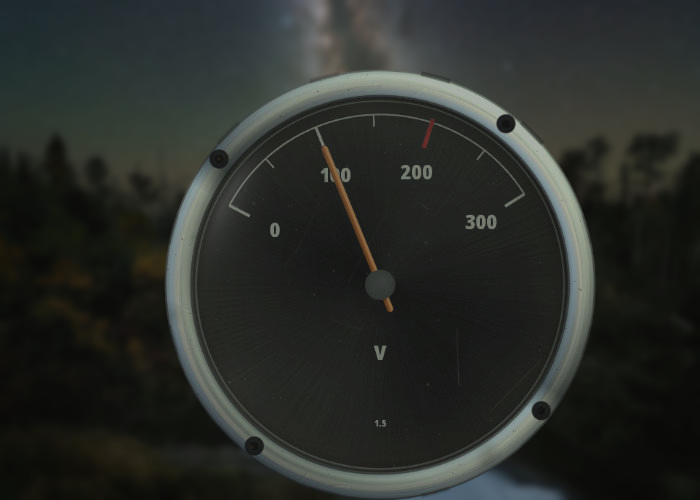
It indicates 100 V
